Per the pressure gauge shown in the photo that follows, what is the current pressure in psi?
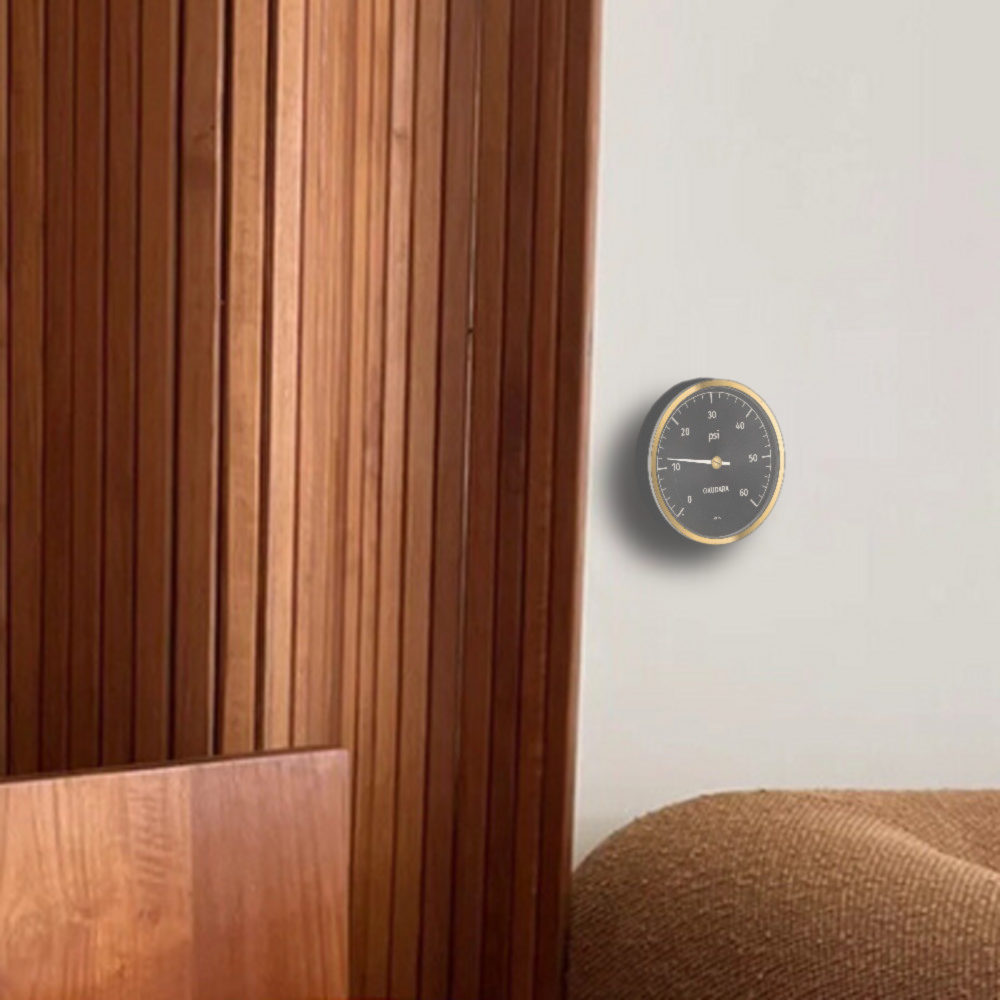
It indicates 12 psi
